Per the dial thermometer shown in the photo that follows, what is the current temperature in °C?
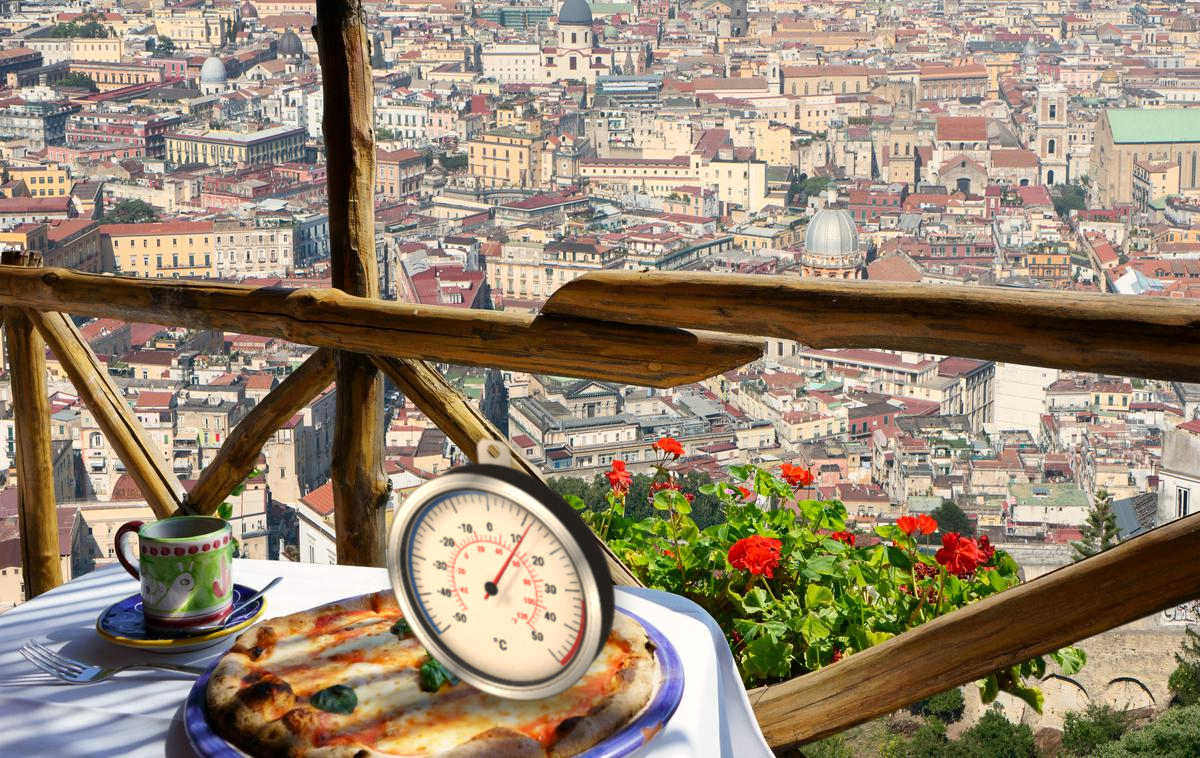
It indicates 12 °C
